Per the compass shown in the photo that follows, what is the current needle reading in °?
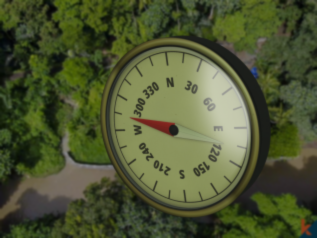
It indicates 285 °
